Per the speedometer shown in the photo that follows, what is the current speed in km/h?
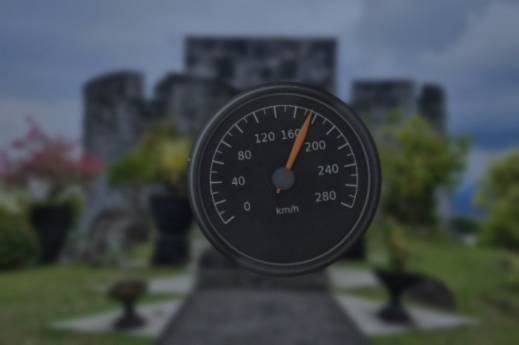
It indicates 175 km/h
